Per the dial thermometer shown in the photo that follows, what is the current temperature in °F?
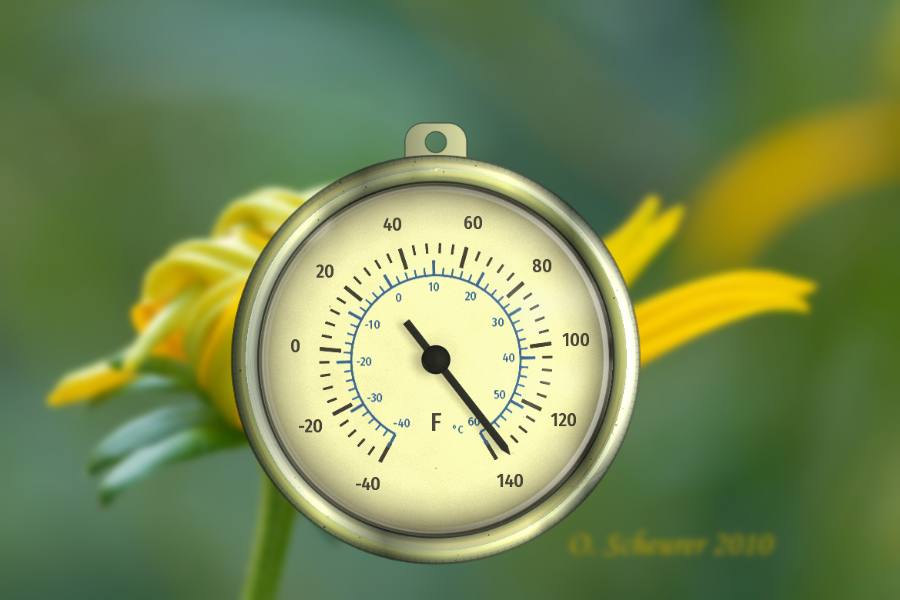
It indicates 136 °F
